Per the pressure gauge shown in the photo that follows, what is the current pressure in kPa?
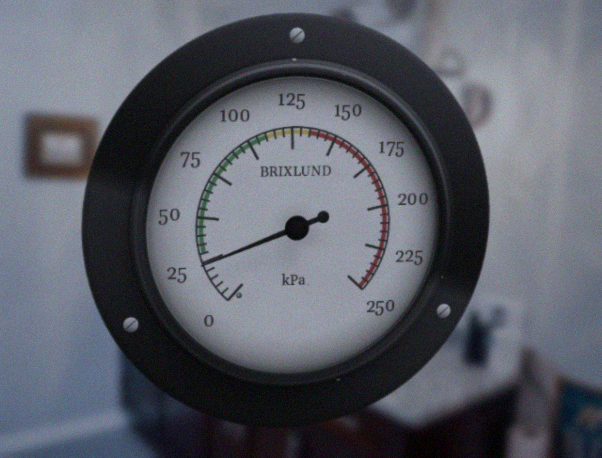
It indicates 25 kPa
